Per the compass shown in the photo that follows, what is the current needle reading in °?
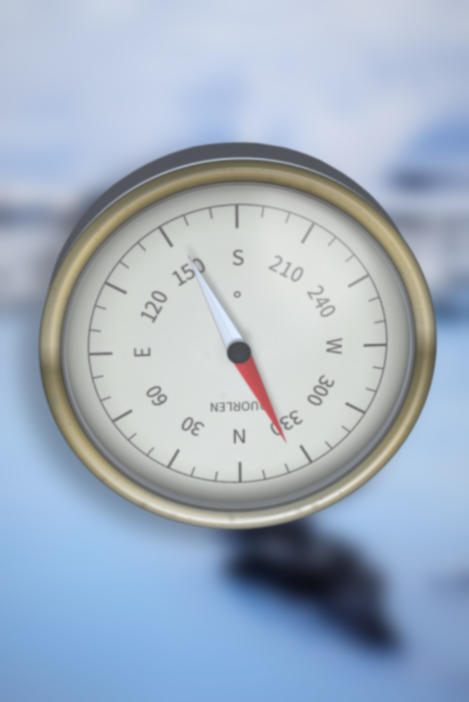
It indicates 335 °
